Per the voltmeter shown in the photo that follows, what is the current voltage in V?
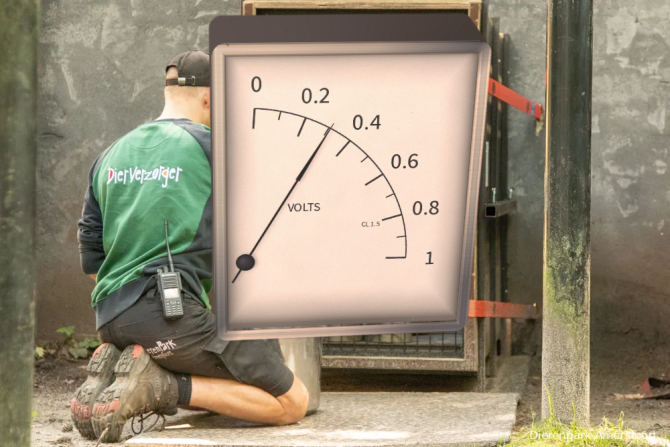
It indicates 0.3 V
